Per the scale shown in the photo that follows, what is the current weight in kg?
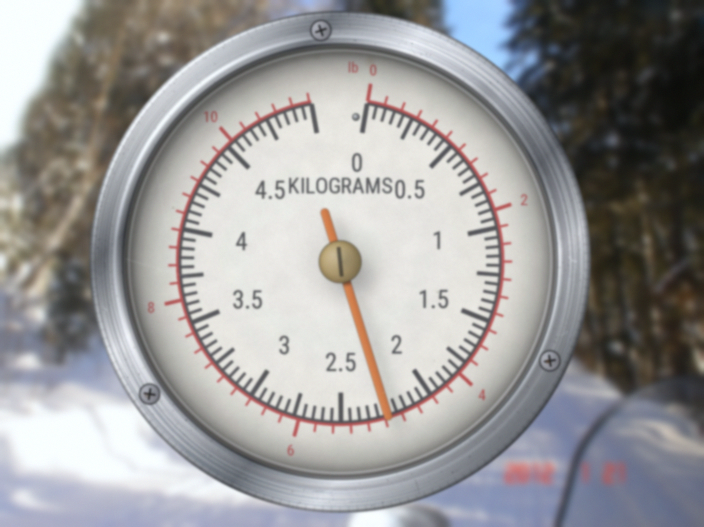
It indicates 2.25 kg
